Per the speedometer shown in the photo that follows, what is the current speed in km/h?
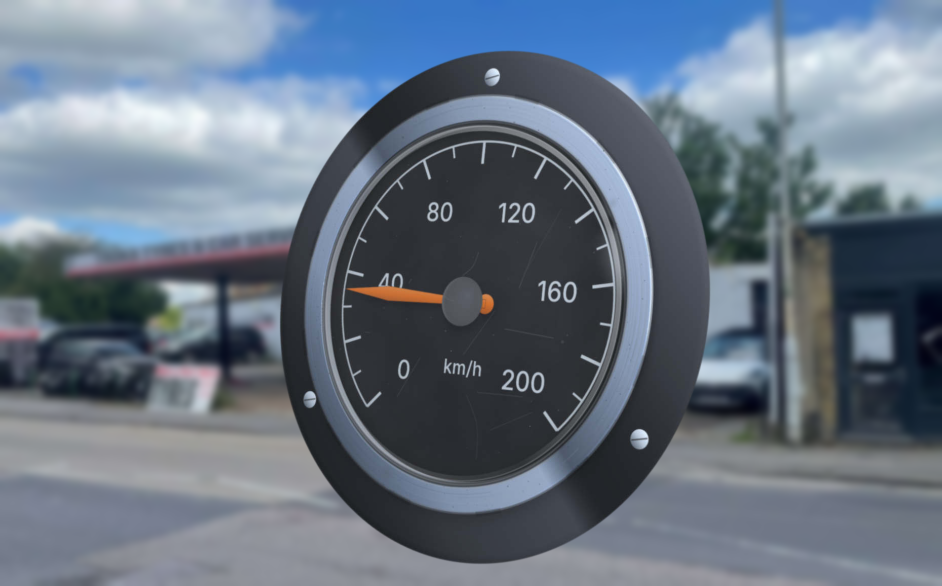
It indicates 35 km/h
